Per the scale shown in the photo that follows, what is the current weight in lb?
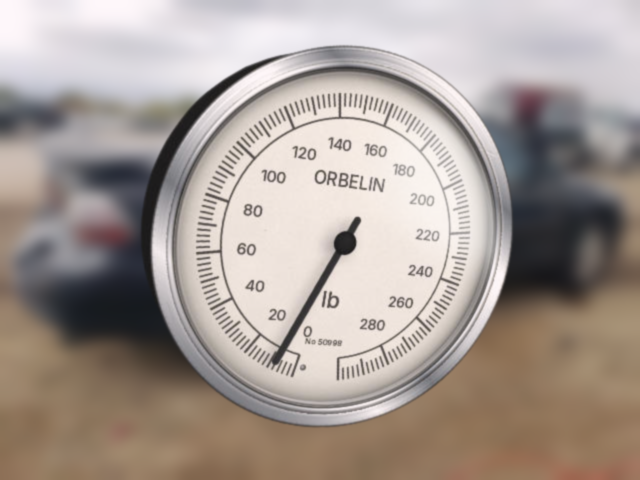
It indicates 10 lb
